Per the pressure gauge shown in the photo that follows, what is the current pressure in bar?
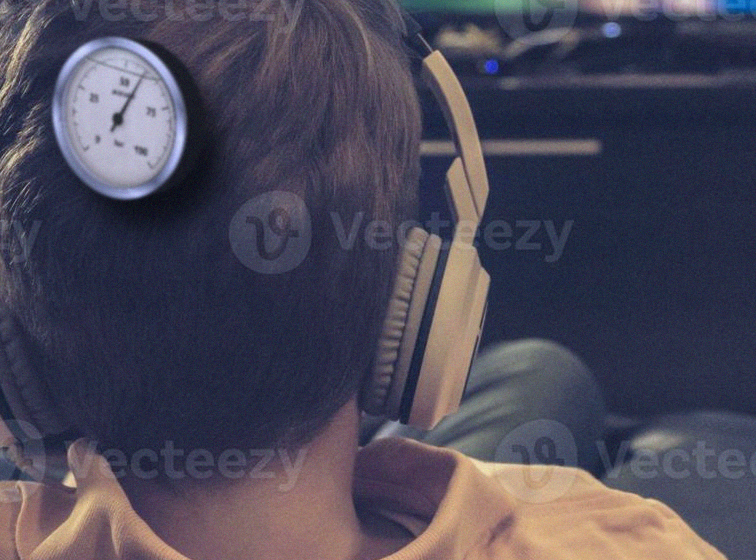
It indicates 60 bar
